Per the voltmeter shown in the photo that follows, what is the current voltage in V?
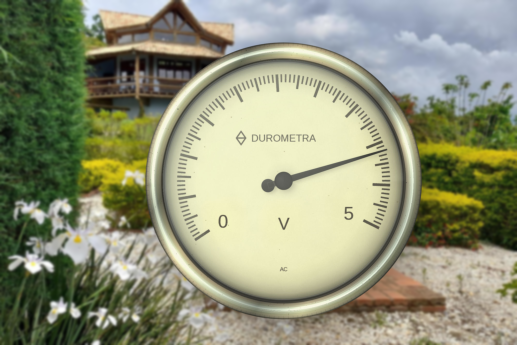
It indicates 4.1 V
